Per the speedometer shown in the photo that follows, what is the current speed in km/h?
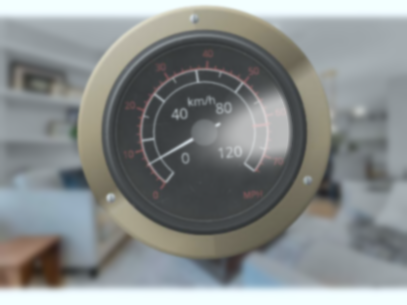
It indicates 10 km/h
